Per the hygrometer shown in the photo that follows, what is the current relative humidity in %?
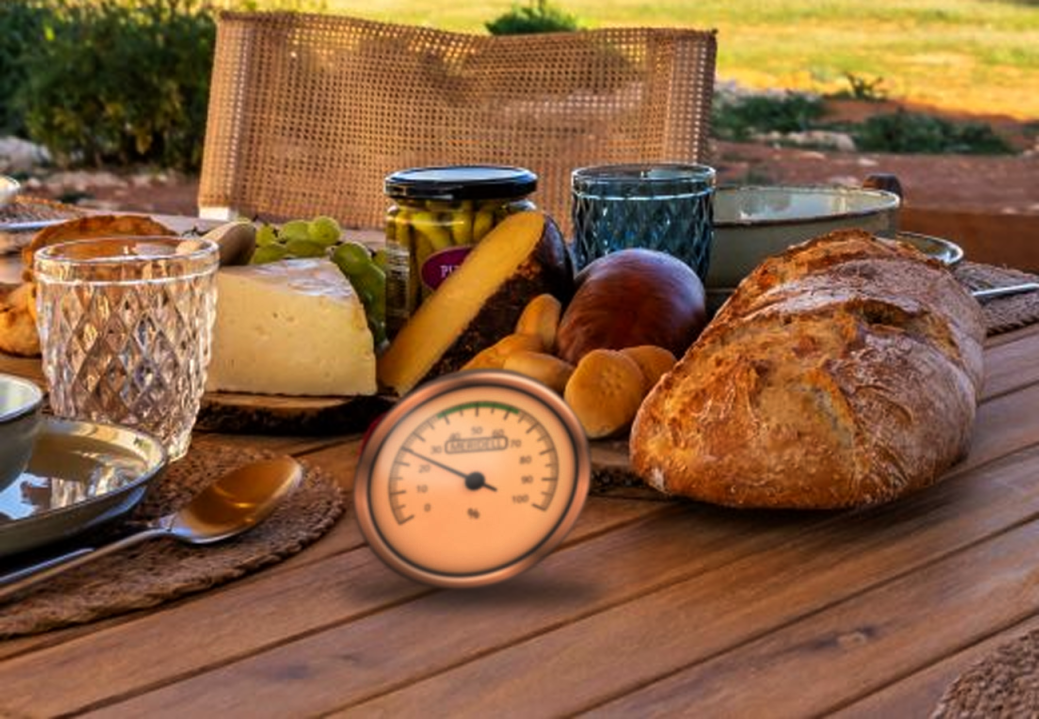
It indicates 25 %
